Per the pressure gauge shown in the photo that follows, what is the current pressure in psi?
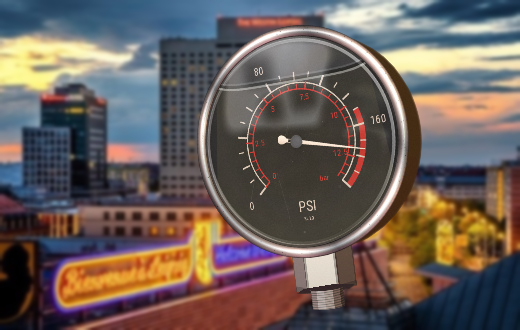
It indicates 175 psi
